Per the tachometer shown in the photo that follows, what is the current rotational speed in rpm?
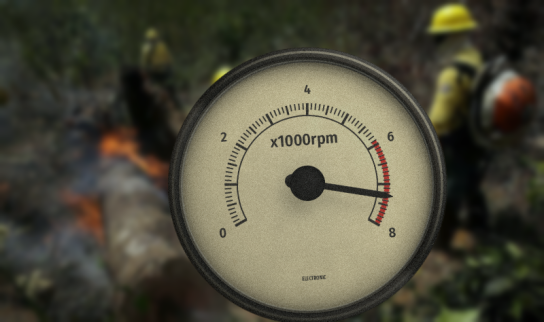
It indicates 7300 rpm
